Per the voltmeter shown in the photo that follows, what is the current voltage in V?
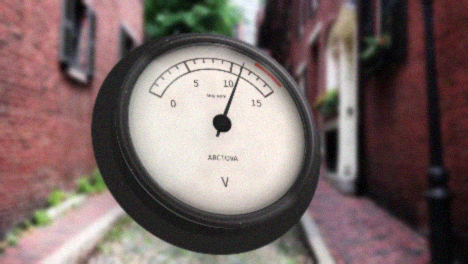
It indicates 11 V
